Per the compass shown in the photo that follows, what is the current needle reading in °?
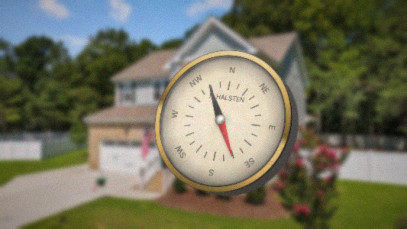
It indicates 150 °
